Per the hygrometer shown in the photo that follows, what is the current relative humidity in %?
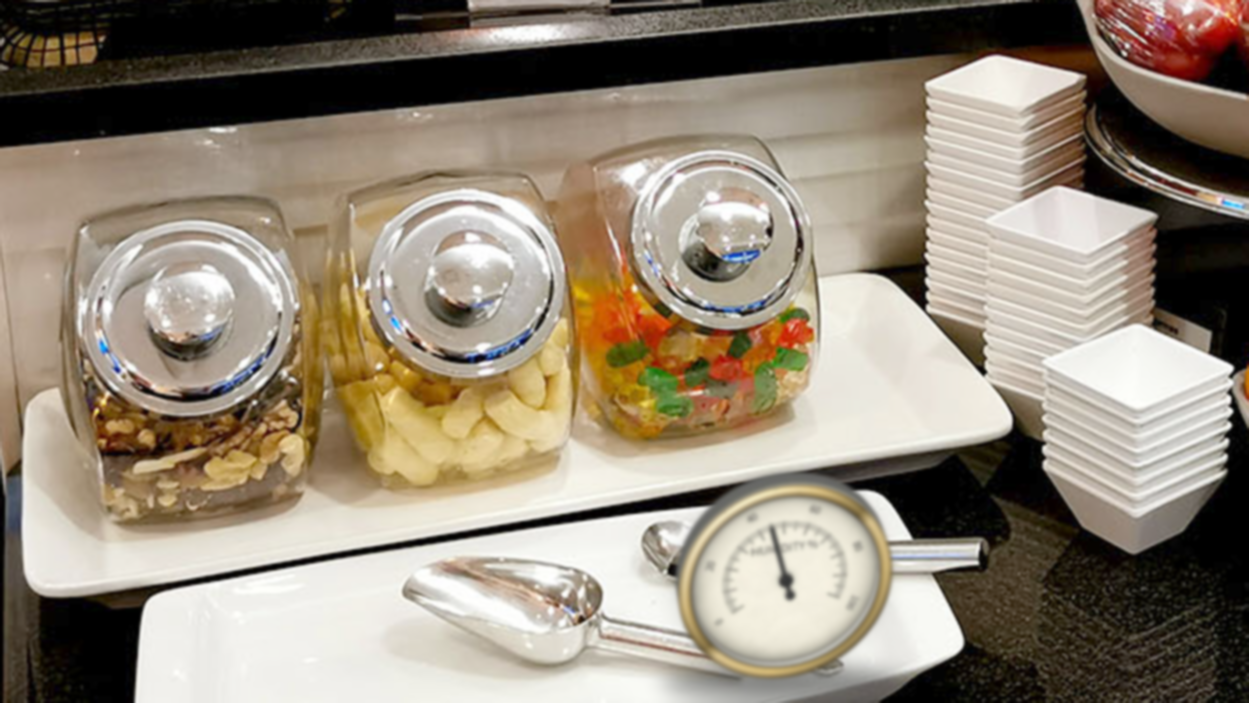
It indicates 45 %
